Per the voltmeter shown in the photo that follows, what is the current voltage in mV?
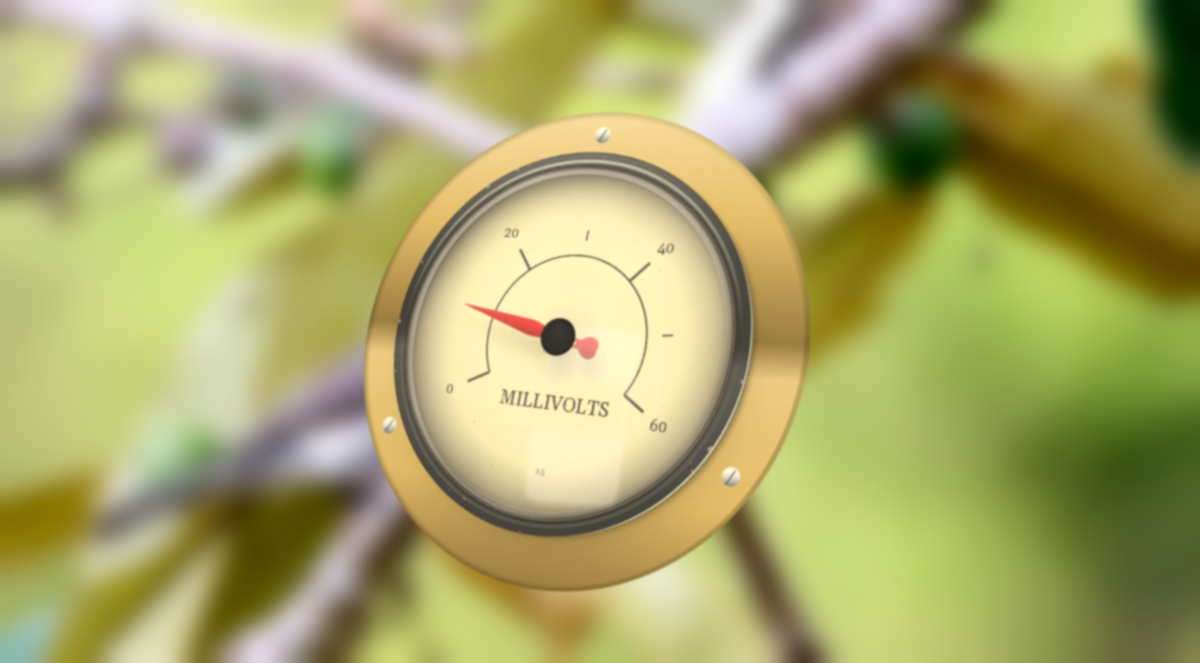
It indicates 10 mV
